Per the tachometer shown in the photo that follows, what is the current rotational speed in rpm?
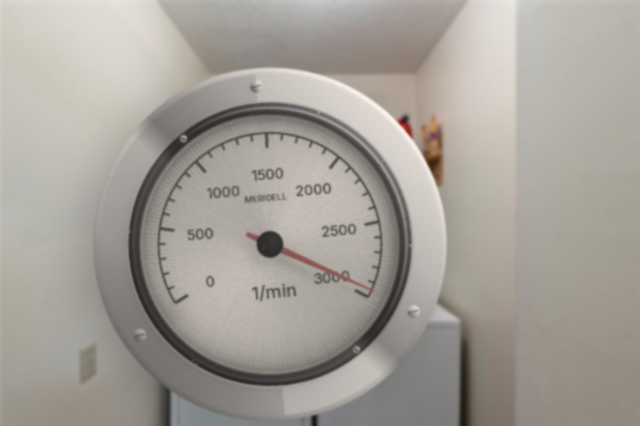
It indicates 2950 rpm
